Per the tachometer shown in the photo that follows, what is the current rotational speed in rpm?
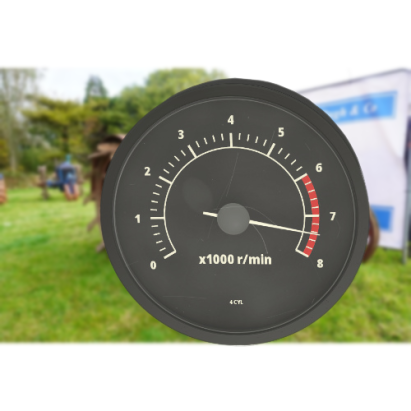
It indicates 7400 rpm
